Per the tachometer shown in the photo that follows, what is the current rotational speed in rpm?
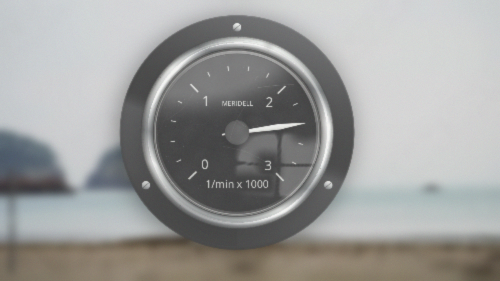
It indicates 2400 rpm
